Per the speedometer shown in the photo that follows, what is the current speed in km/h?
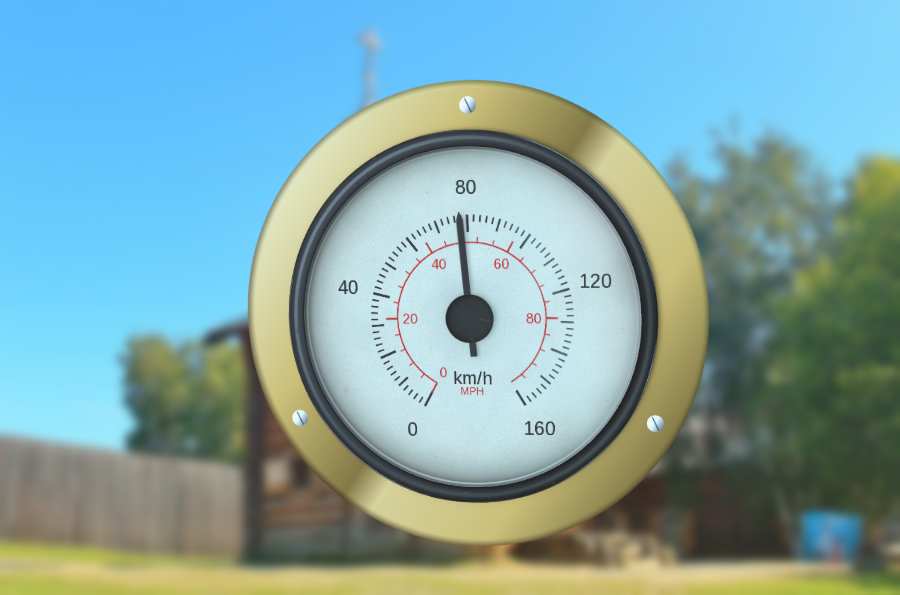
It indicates 78 km/h
